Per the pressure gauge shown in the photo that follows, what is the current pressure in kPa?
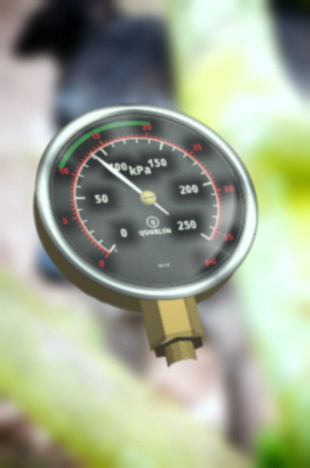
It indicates 90 kPa
